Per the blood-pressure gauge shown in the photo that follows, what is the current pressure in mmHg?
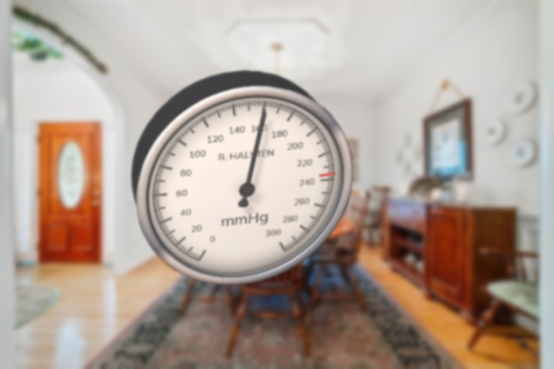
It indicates 160 mmHg
